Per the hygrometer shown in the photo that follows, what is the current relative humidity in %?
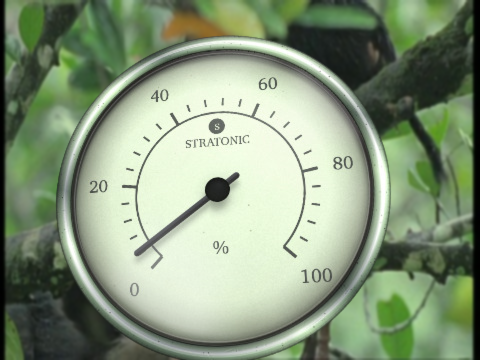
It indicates 4 %
